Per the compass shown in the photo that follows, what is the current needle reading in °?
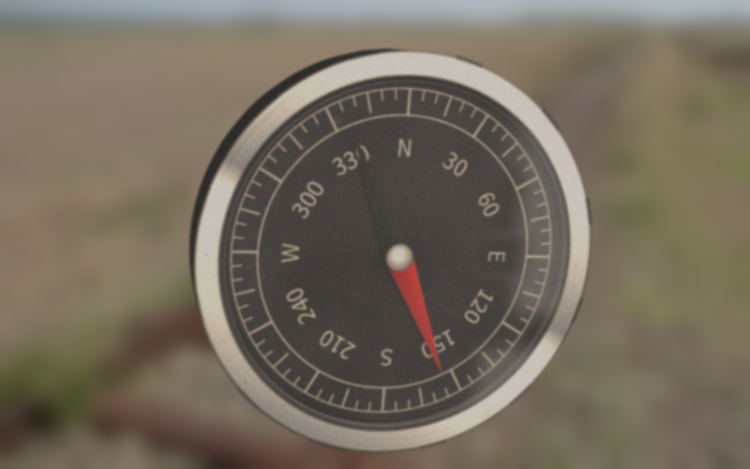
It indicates 155 °
